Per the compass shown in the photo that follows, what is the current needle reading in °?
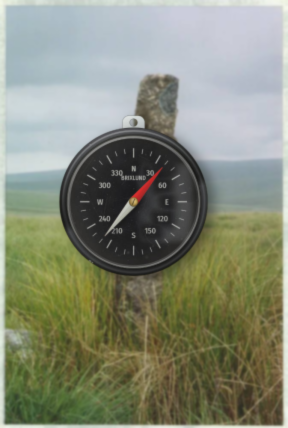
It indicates 40 °
